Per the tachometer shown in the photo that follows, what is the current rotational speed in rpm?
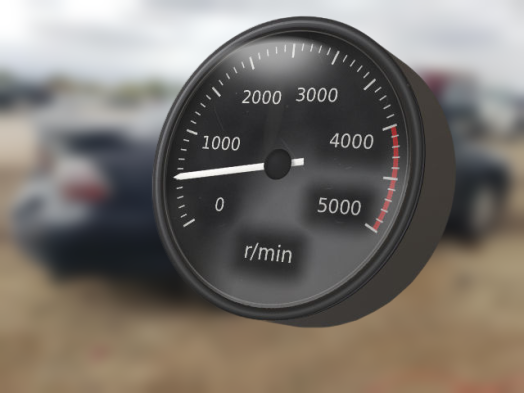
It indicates 500 rpm
